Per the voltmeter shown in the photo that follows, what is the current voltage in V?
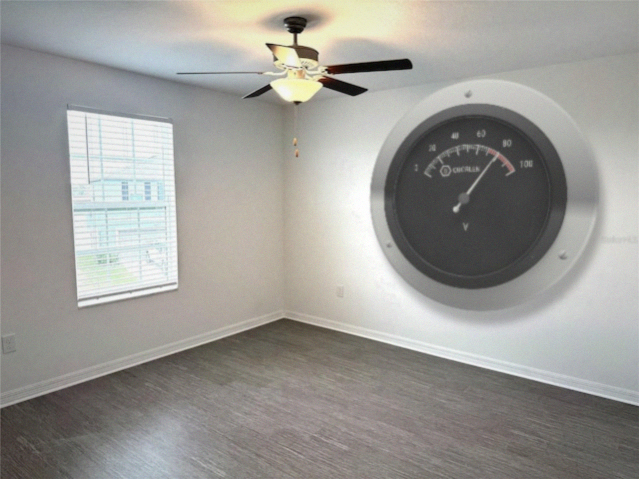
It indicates 80 V
